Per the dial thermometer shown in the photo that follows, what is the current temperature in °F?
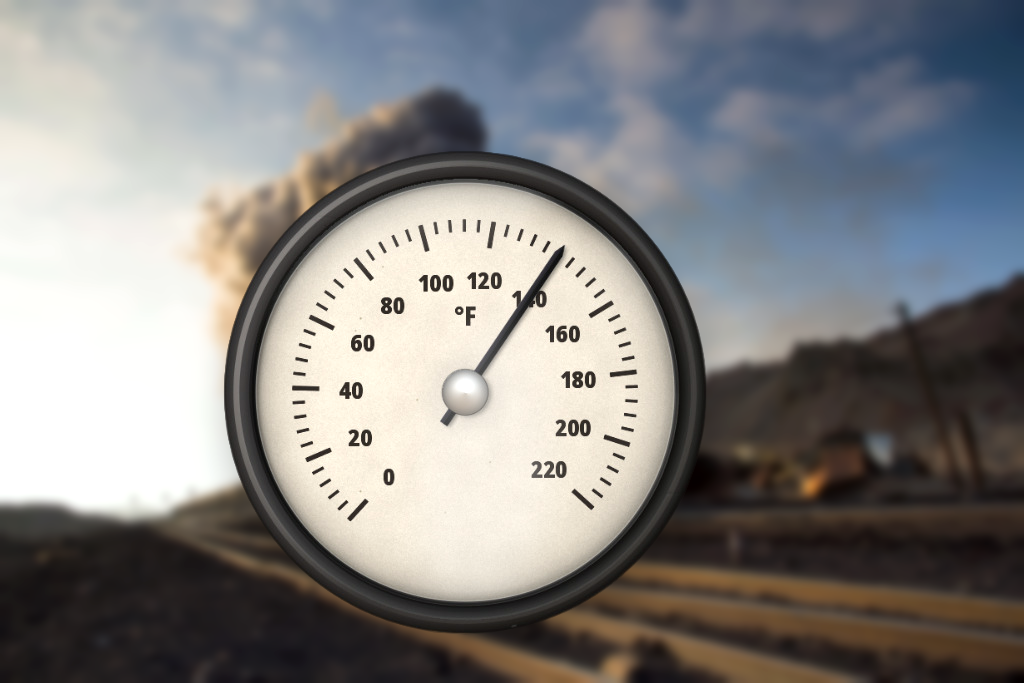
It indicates 140 °F
